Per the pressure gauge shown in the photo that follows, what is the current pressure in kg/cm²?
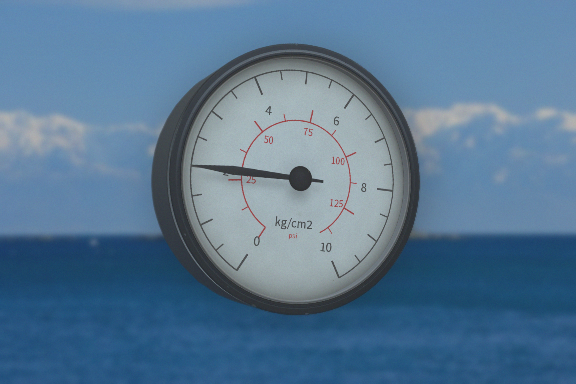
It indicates 2 kg/cm²
